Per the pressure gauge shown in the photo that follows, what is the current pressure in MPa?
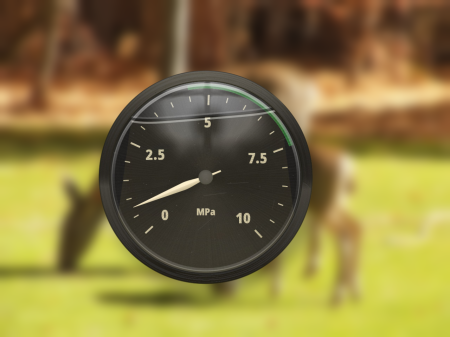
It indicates 0.75 MPa
